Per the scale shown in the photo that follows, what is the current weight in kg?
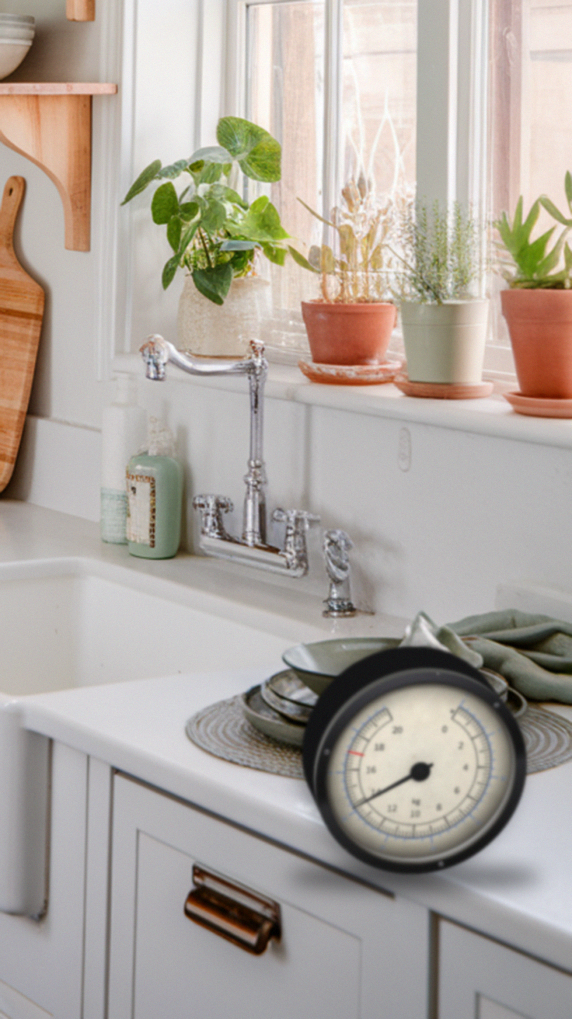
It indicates 14 kg
